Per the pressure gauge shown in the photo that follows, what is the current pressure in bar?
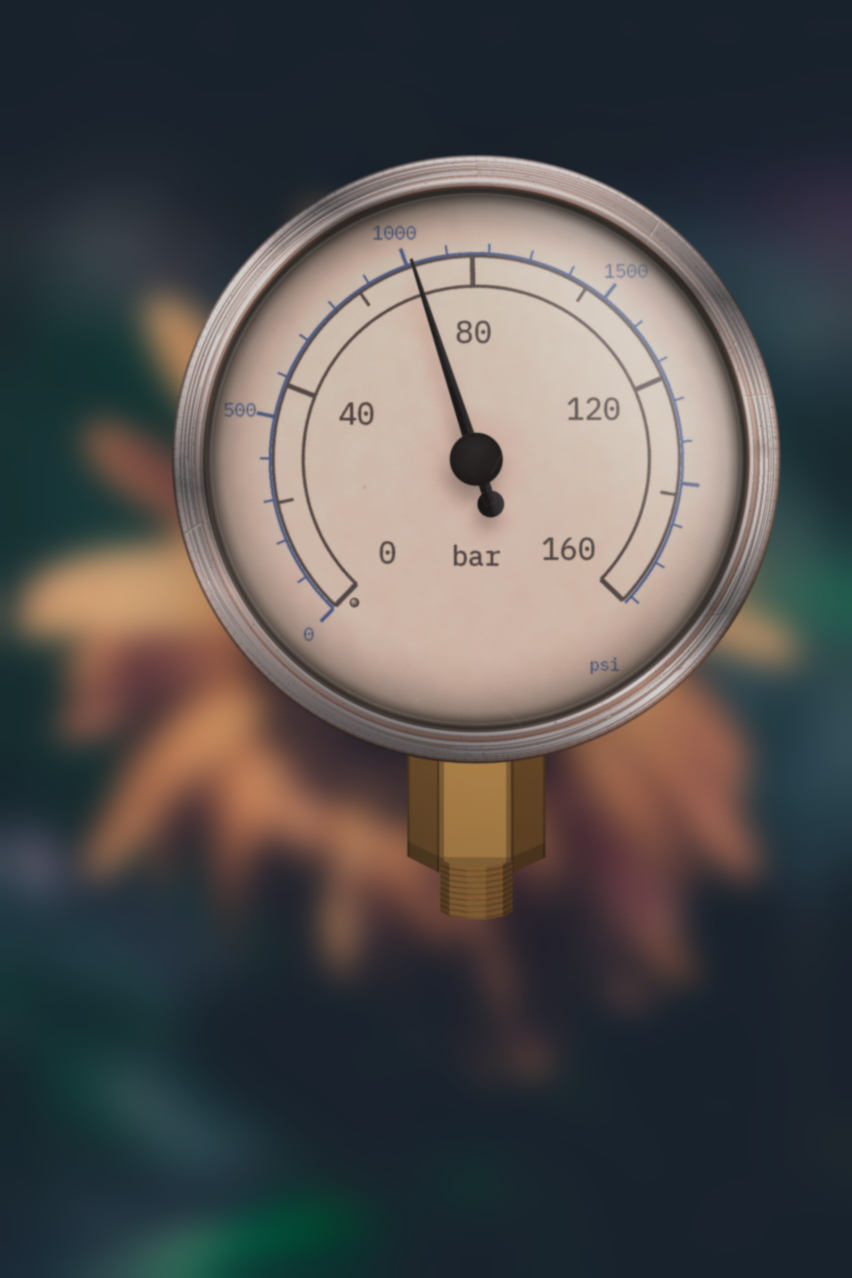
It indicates 70 bar
